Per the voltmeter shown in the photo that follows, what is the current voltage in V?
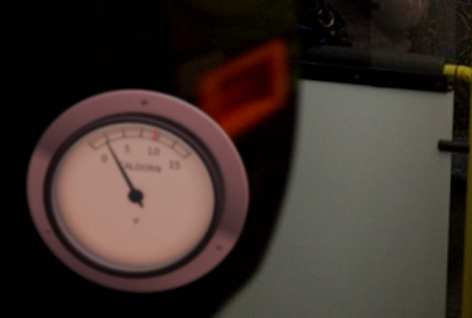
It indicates 2.5 V
